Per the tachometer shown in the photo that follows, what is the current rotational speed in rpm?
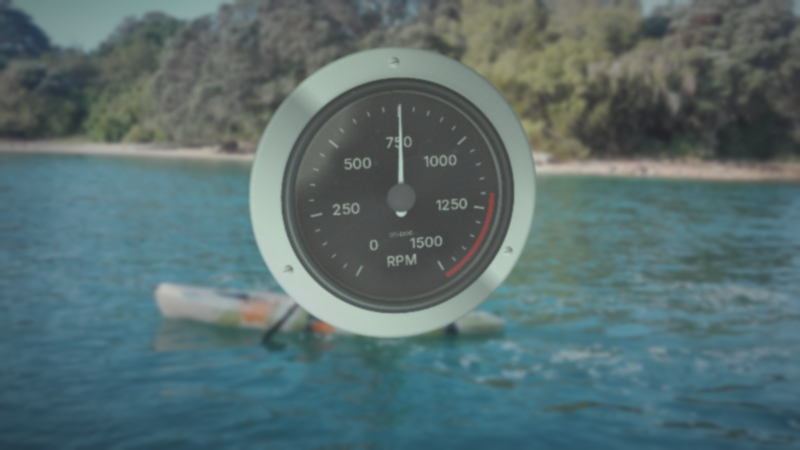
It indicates 750 rpm
